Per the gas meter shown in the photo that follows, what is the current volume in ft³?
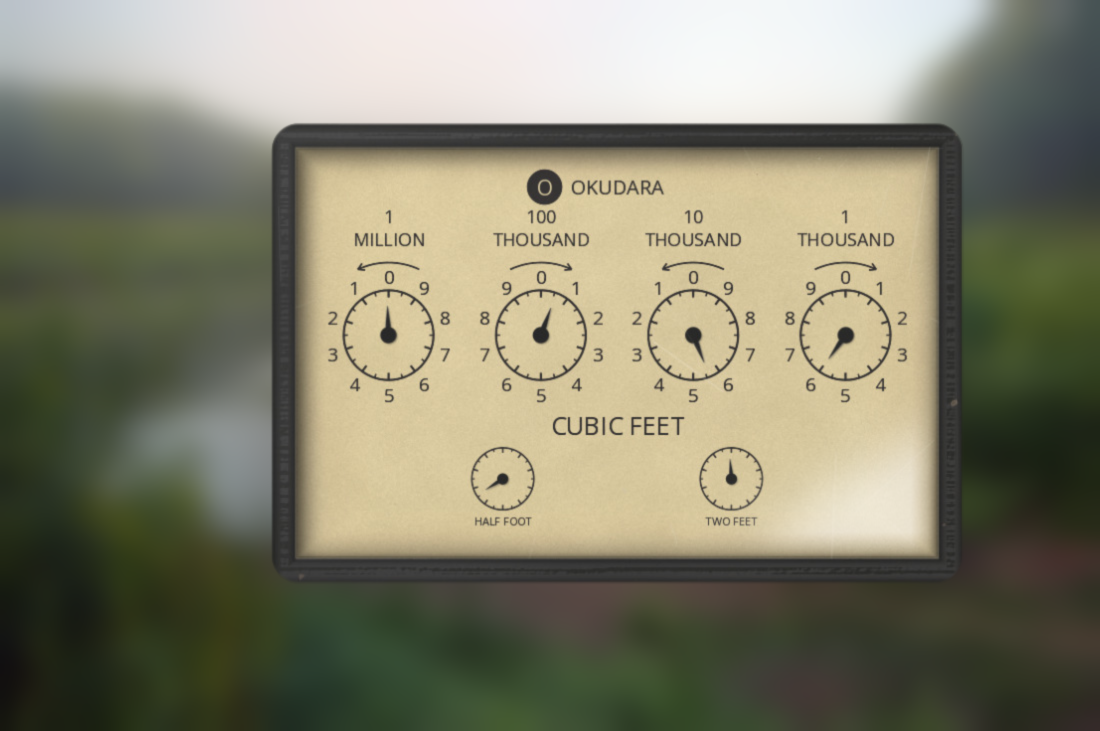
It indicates 5600 ft³
